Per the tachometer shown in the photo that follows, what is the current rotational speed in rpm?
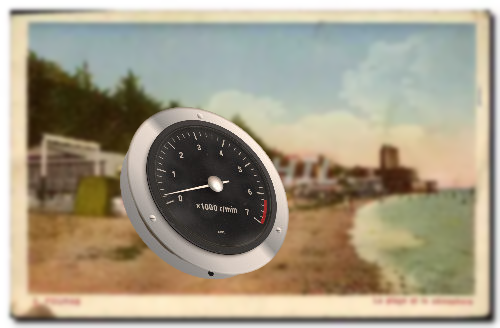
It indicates 200 rpm
